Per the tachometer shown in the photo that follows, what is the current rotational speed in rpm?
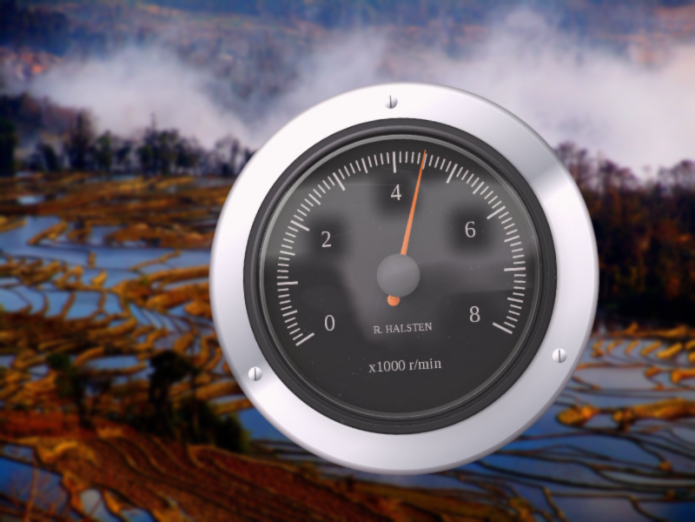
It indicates 4500 rpm
